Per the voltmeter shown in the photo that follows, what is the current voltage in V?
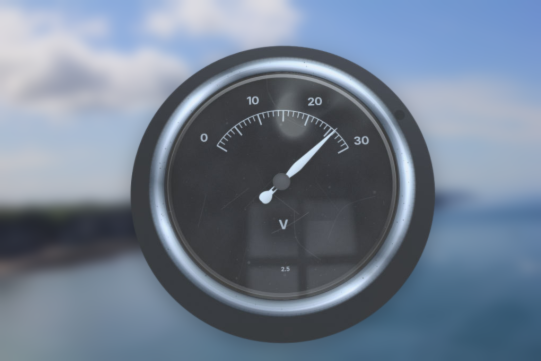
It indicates 26 V
